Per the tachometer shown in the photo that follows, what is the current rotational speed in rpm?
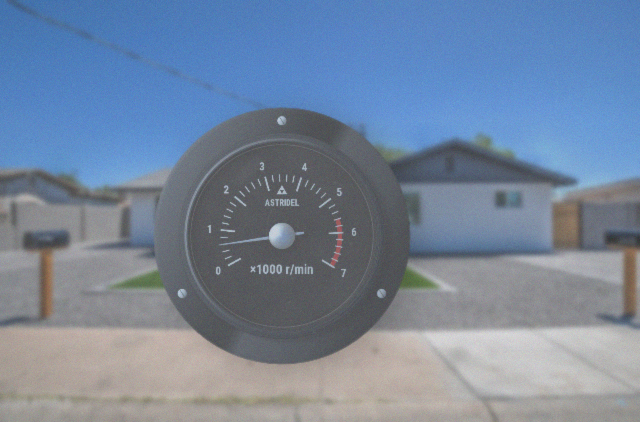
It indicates 600 rpm
